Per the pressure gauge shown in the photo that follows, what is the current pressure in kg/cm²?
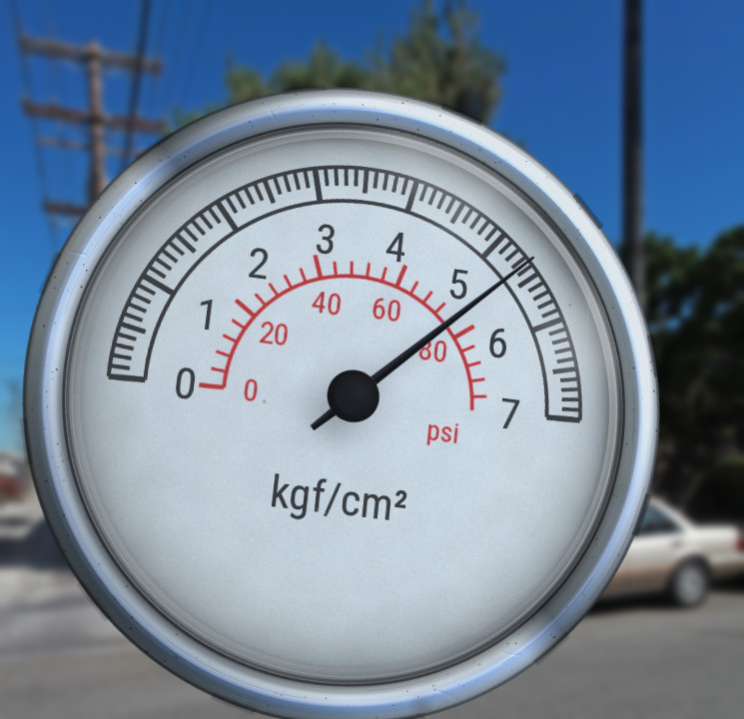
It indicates 5.35 kg/cm²
